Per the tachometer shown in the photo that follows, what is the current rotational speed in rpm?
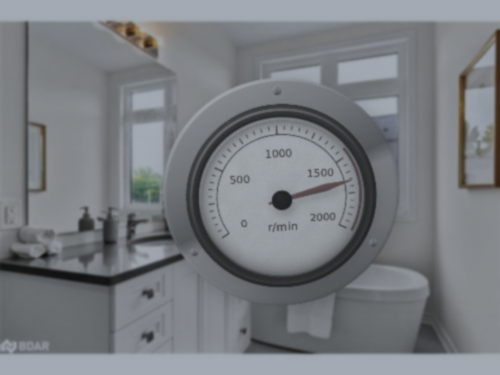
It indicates 1650 rpm
